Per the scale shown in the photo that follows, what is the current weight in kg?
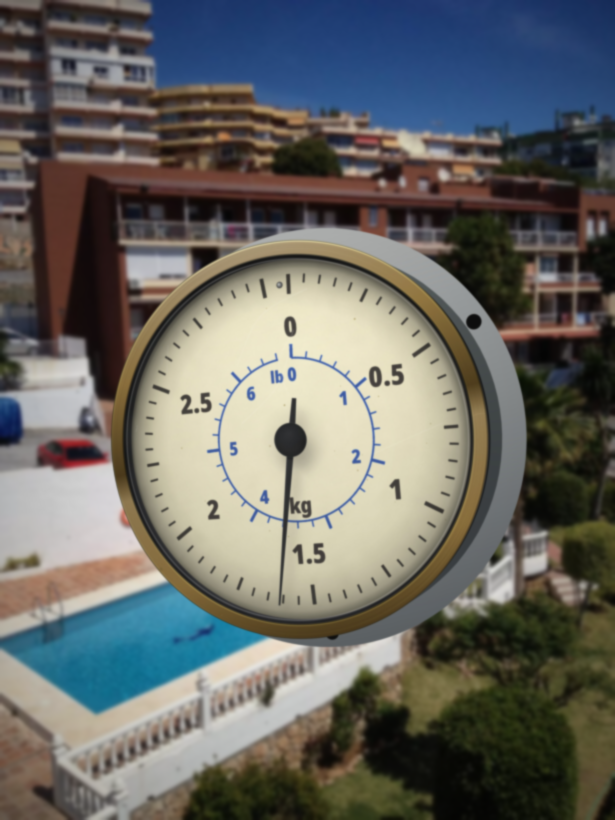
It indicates 1.6 kg
